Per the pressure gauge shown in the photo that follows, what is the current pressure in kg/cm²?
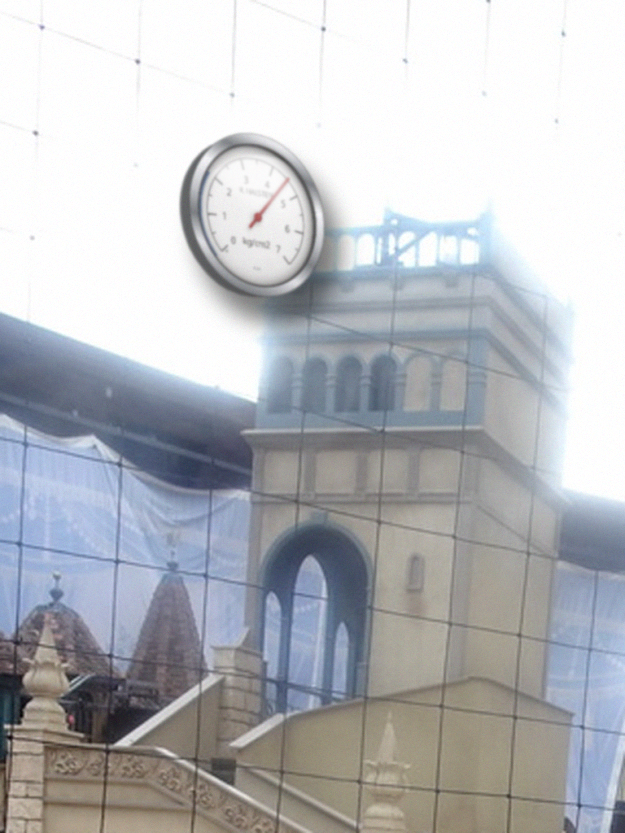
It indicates 4.5 kg/cm²
